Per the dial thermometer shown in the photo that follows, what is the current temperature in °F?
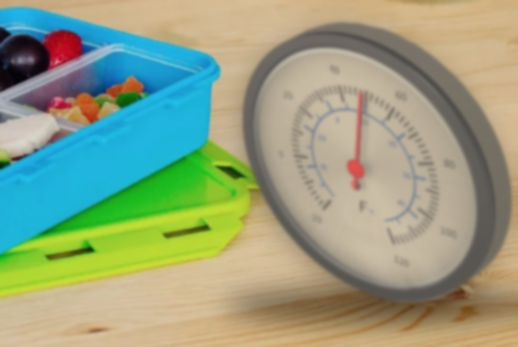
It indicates 50 °F
